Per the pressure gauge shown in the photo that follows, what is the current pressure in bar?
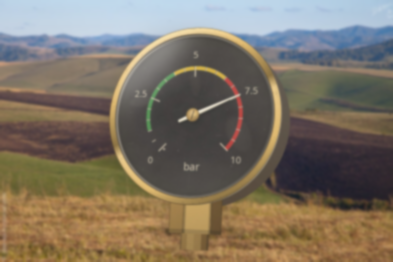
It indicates 7.5 bar
